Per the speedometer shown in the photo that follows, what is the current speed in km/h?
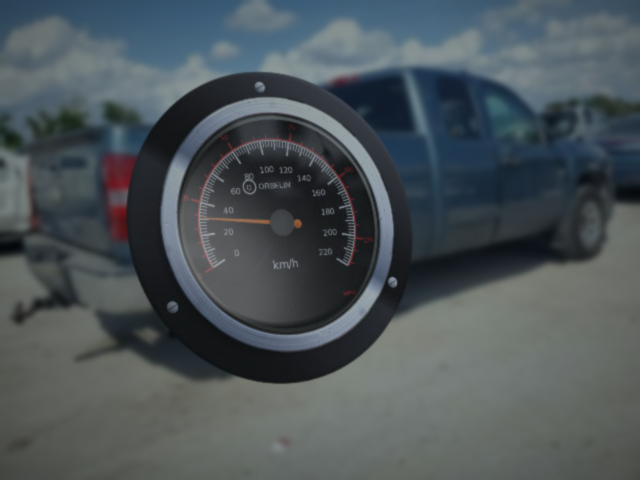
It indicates 30 km/h
